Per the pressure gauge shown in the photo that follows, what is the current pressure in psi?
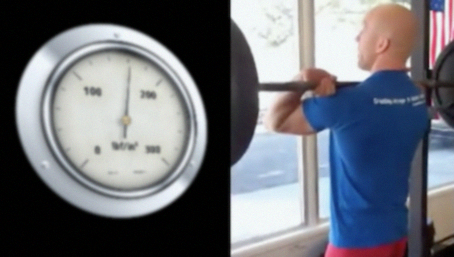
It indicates 160 psi
